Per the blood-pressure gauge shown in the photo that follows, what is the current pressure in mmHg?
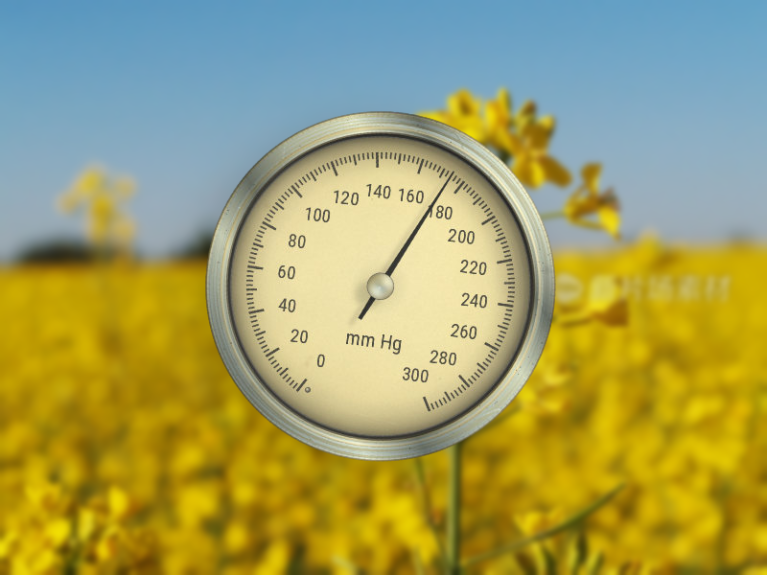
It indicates 174 mmHg
